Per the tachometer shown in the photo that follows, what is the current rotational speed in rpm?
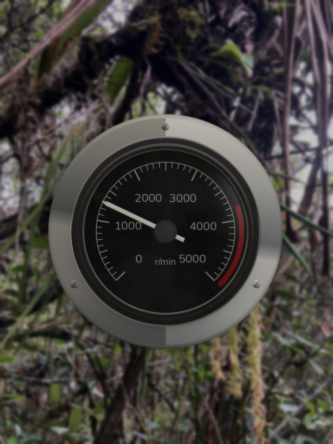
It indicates 1300 rpm
